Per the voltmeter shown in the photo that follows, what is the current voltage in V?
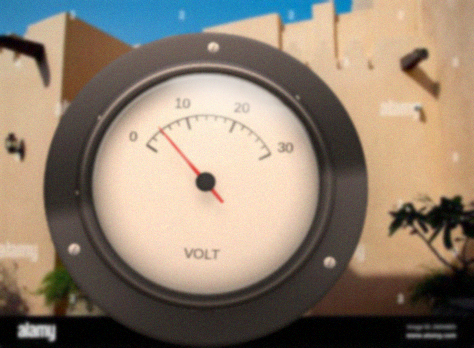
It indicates 4 V
